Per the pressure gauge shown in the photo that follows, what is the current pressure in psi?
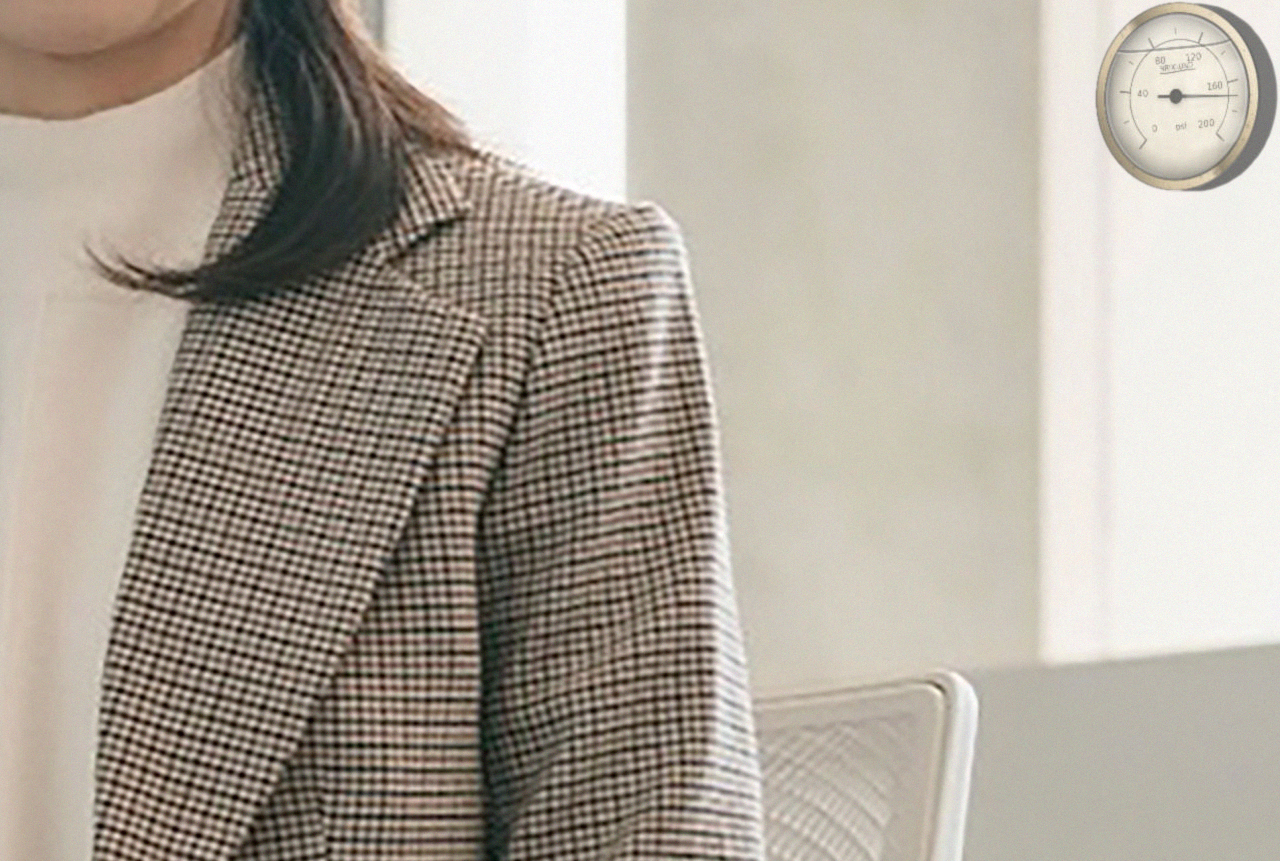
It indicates 170 psi
